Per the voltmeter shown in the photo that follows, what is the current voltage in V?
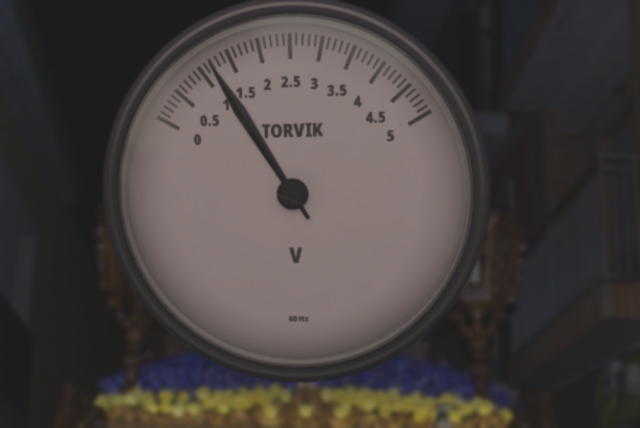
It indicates 1.2 V
